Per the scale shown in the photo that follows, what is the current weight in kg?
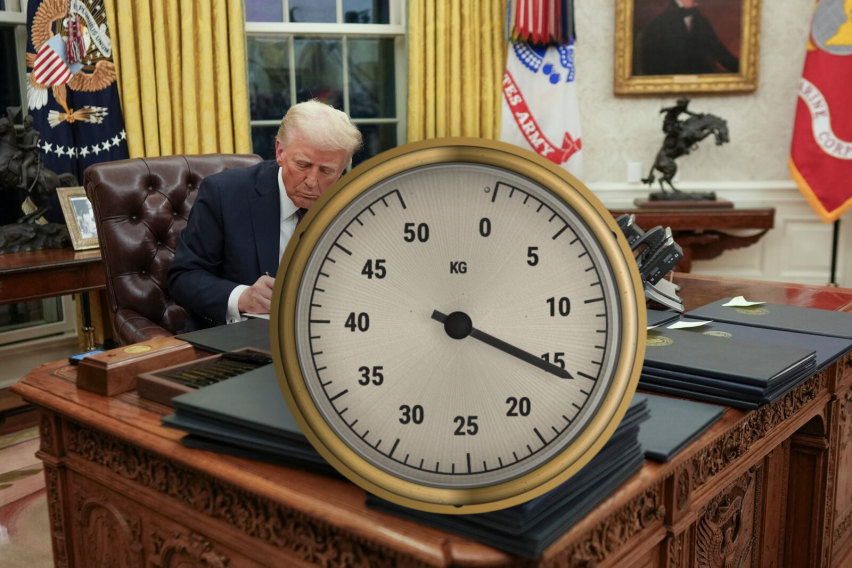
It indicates 15.5 kg
